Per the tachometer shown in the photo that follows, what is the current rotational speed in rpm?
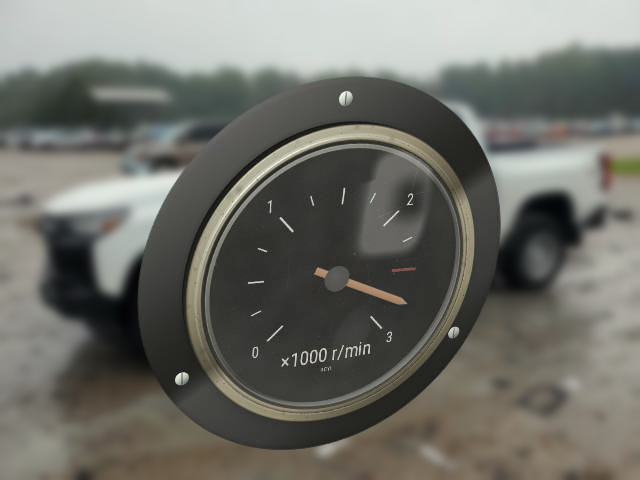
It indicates 2750 rpm
